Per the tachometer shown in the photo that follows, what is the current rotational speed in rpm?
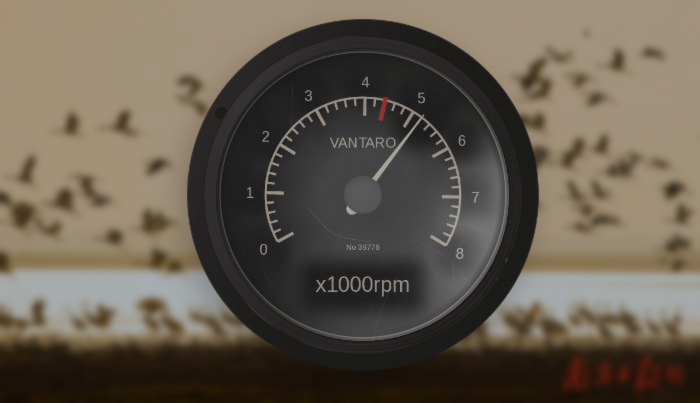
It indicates 5200 rpm
